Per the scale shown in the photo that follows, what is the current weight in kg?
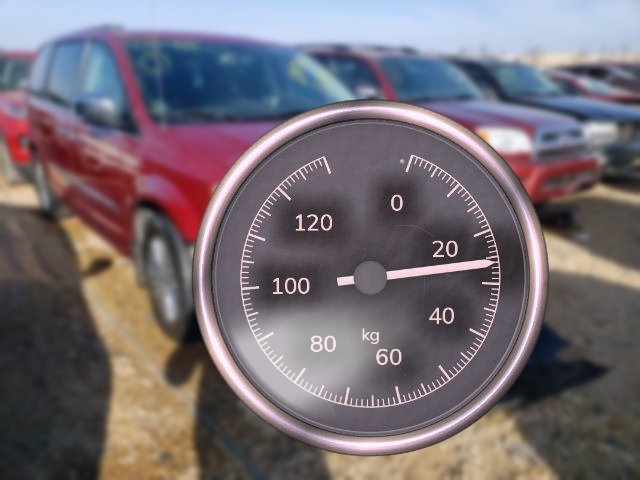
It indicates 26 kg
